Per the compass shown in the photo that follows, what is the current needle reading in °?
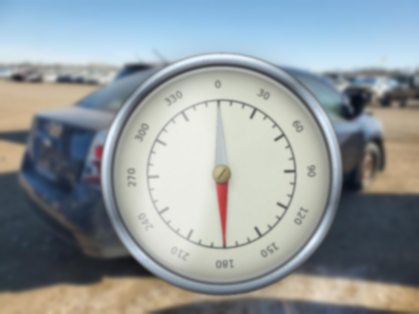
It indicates 180 °
